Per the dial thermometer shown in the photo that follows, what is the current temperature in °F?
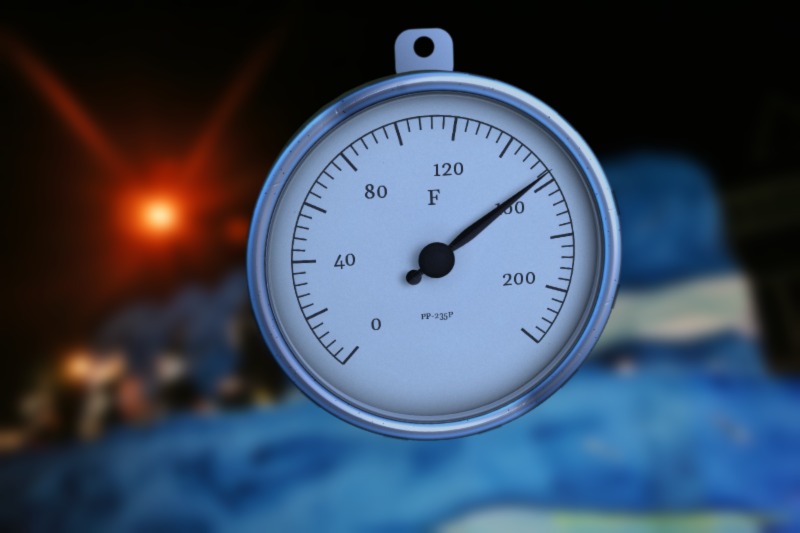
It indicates 156 °F
